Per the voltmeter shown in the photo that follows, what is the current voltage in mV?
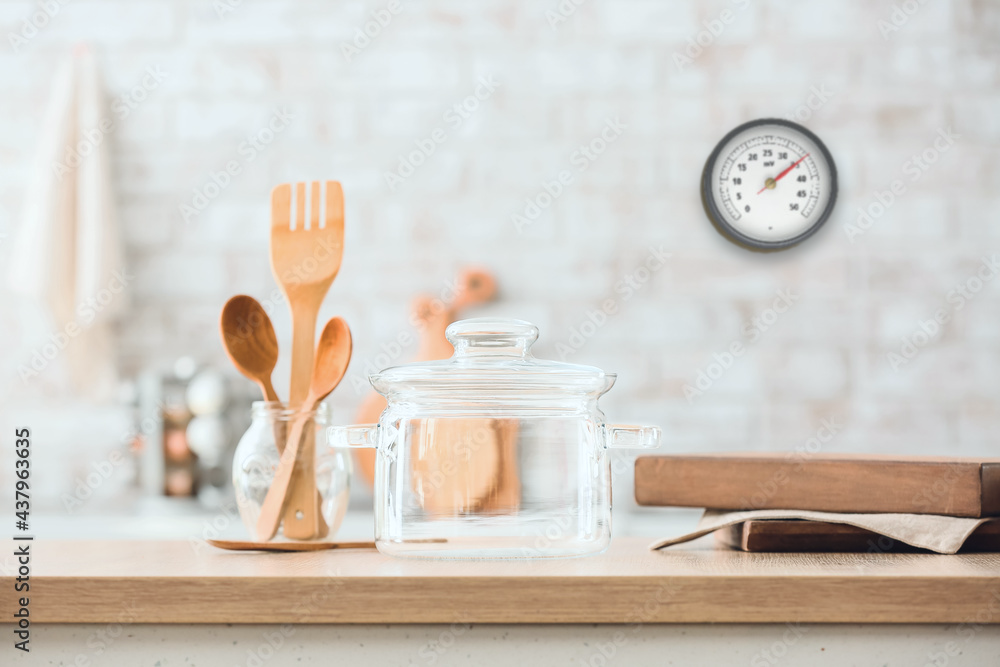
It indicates 35 mV
